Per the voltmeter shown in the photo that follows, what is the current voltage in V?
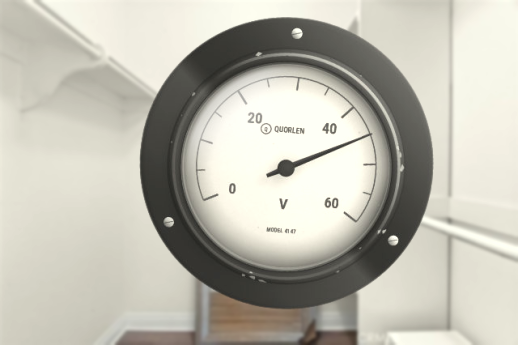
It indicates 45 V
